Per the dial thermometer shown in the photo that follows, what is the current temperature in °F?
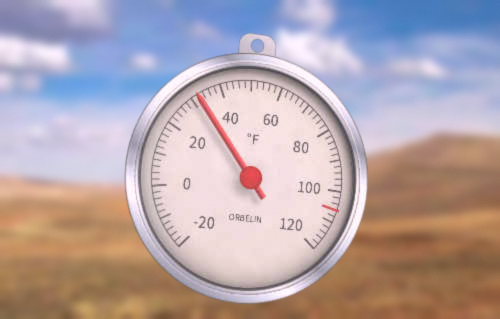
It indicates 32 °F
